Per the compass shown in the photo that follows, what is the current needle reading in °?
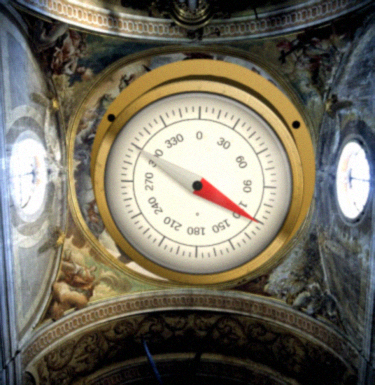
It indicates 120 °
